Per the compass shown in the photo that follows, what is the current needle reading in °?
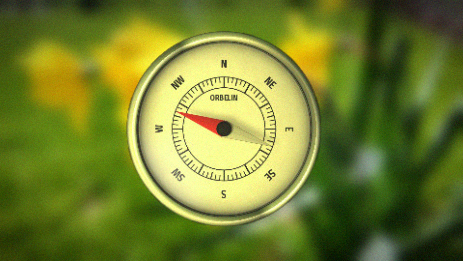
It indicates 290 °
